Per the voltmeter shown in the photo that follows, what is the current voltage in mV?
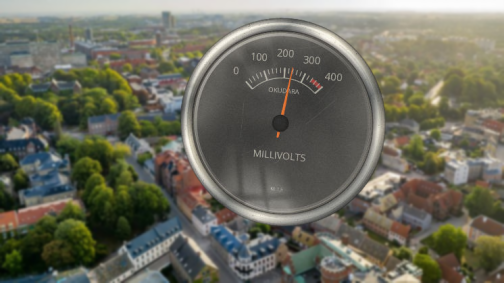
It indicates 240 mV
